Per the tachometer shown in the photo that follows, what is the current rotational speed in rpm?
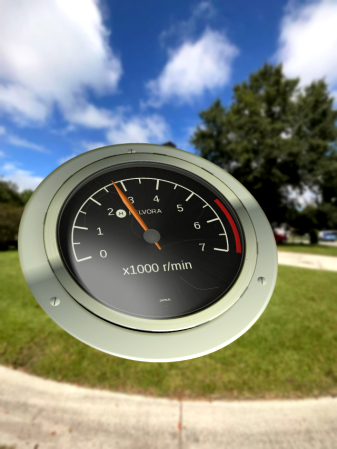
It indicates 2750 rpm
